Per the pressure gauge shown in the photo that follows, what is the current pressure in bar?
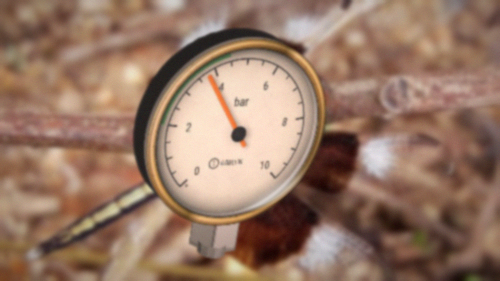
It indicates 3.75 bar
